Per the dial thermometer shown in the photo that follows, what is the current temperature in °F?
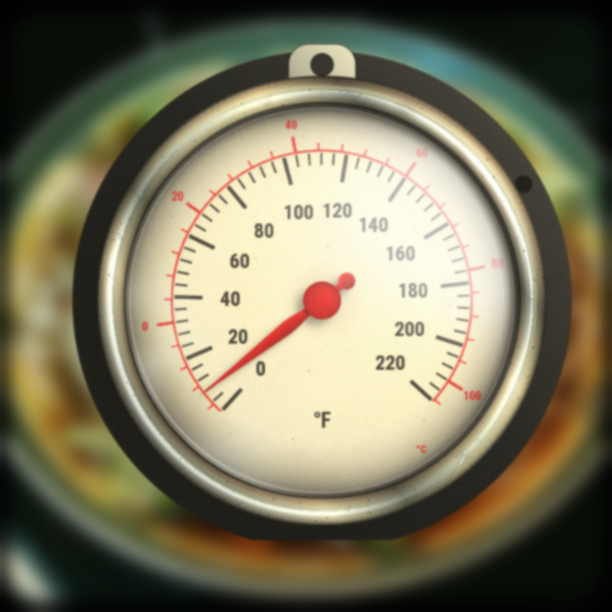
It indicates 8 °F
